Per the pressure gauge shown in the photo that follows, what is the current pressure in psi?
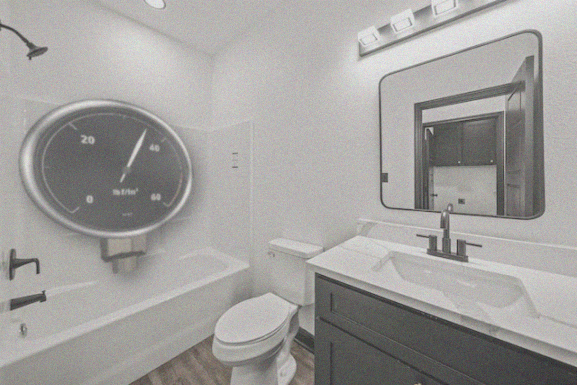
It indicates 35 psi
